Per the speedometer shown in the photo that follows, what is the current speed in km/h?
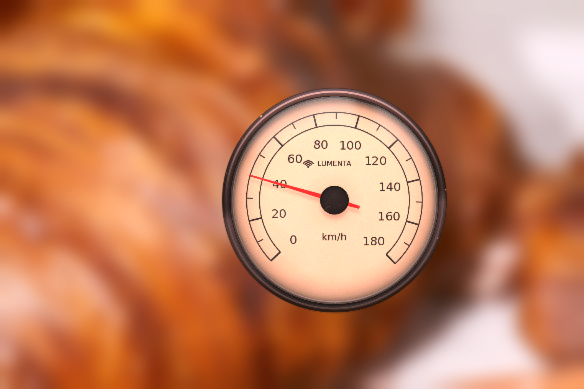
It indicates 40 km/h
